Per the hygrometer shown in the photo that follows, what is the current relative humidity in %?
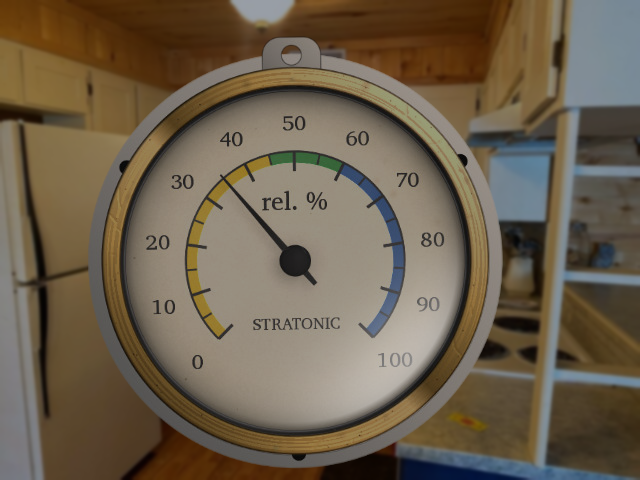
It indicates 35 %
